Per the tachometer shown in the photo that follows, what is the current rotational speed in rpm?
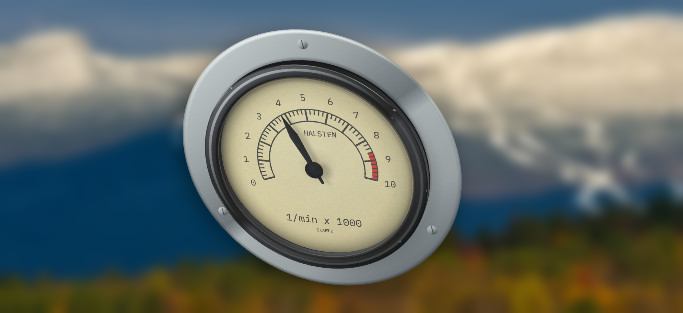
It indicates 4000 rpm
